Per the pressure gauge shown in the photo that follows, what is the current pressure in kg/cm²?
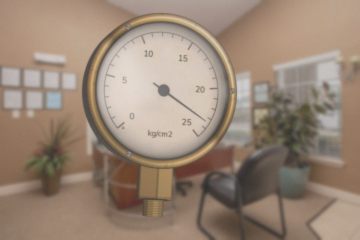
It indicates 23.5 kg/cm²
